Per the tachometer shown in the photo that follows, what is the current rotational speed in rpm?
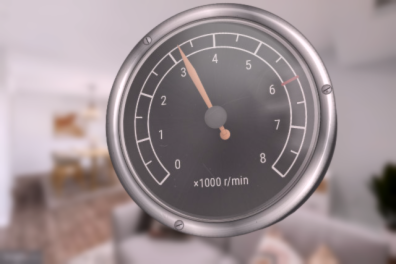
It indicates 3250 rpm
